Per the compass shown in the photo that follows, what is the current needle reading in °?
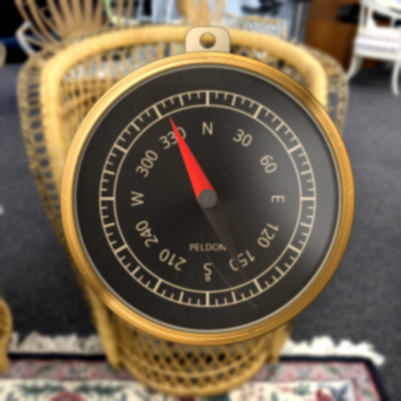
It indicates 335 °
